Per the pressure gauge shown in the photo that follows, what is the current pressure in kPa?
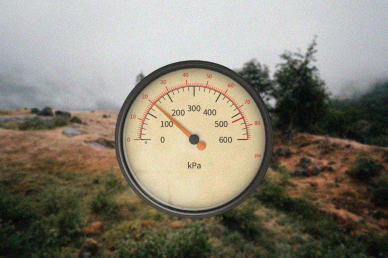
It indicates 140 kPa
